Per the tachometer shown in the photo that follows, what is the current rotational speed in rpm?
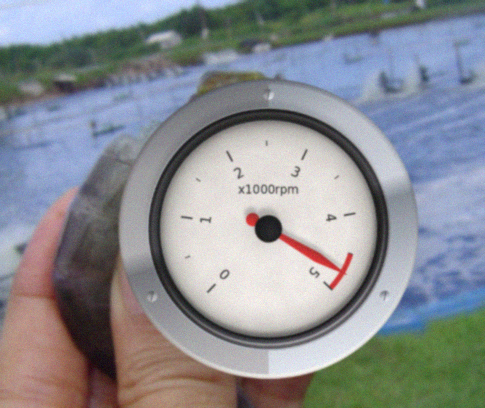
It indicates 4750 rpm
